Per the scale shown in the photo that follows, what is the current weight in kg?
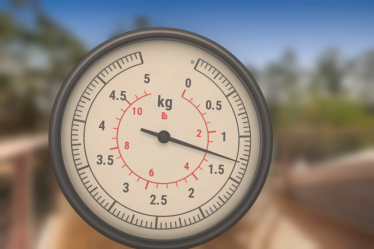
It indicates 1.3 kg
